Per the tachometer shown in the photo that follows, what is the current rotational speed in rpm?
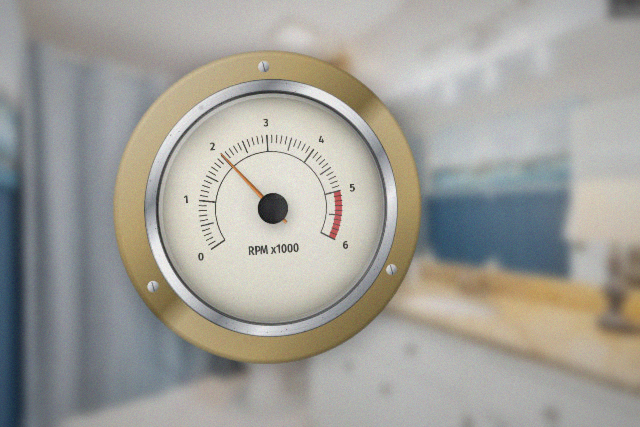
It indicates 2000 rpm
